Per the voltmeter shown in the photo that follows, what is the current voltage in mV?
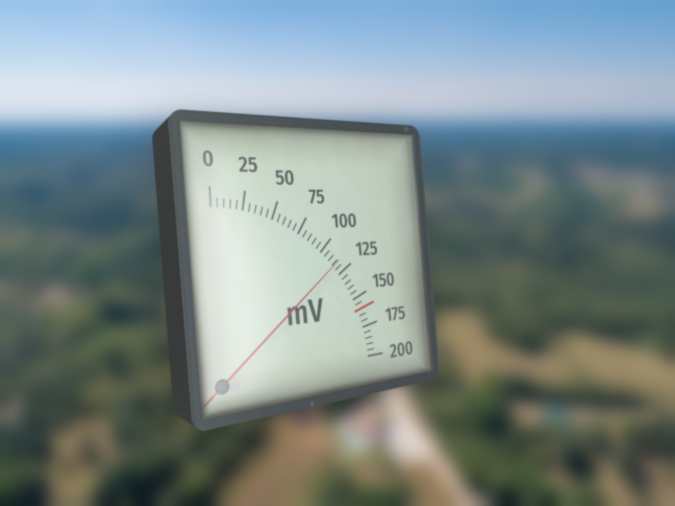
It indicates 115 mV
